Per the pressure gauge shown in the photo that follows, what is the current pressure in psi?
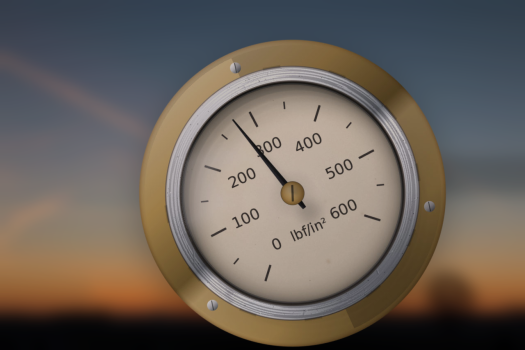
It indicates 275 psi
